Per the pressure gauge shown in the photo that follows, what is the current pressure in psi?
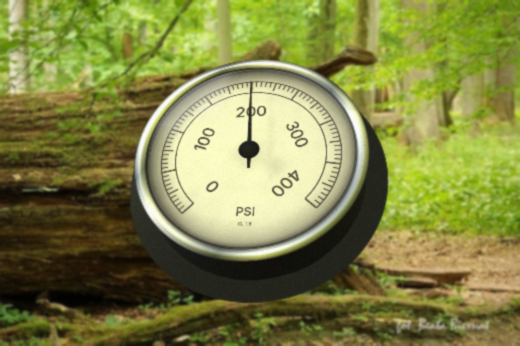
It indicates 200 psi
